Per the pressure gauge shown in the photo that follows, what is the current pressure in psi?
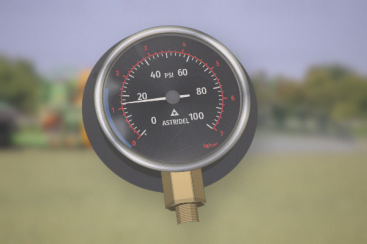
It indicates 16 psi
